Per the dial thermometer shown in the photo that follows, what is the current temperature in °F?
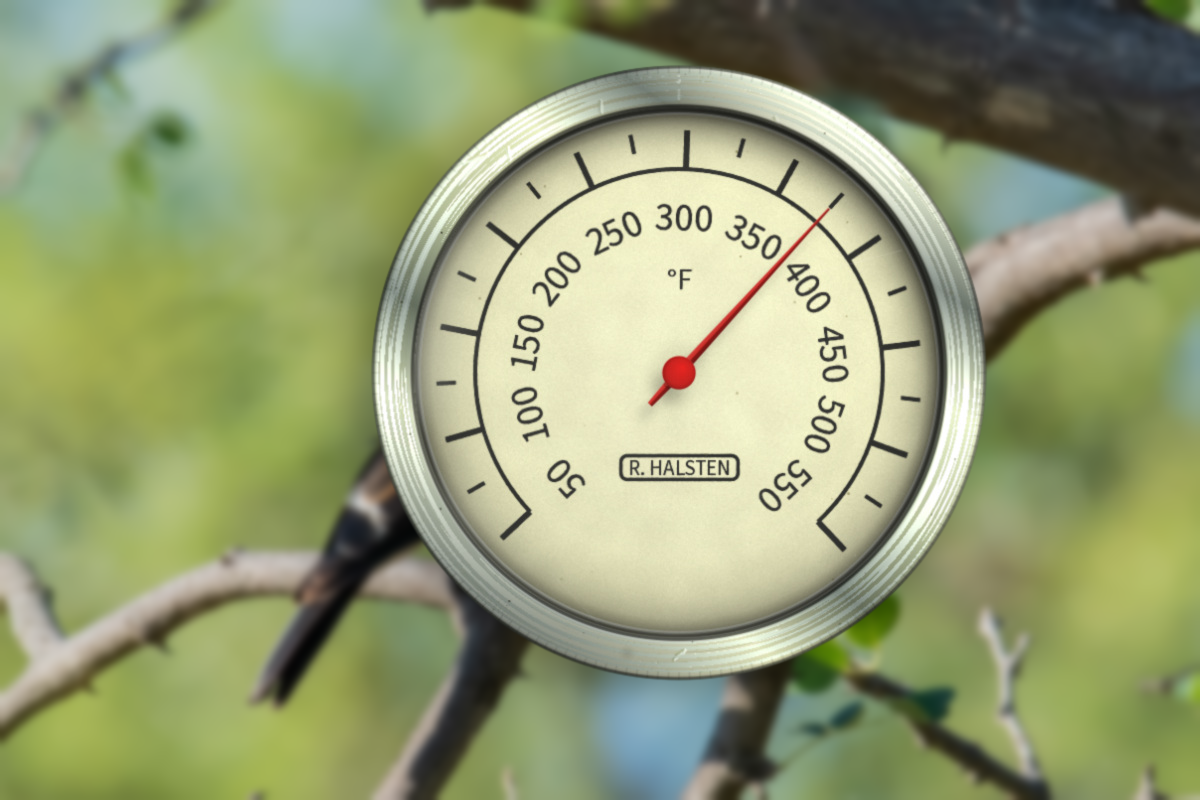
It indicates 375 °F
